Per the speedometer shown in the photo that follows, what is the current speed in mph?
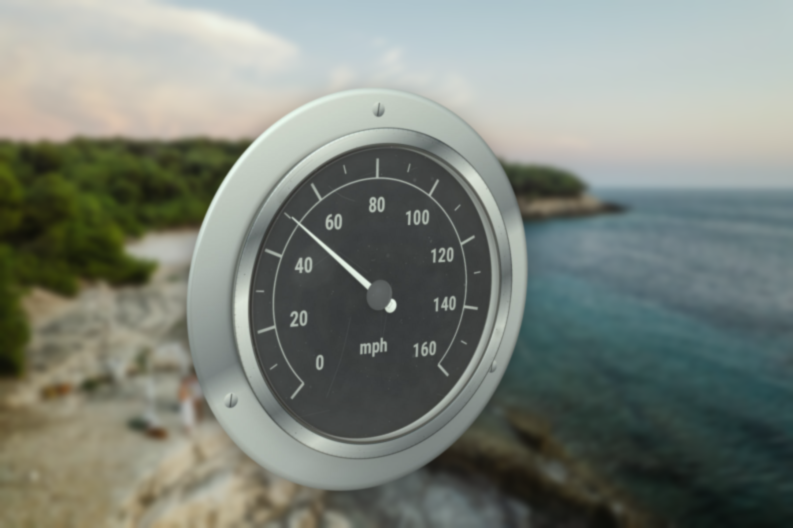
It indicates 50 mph
